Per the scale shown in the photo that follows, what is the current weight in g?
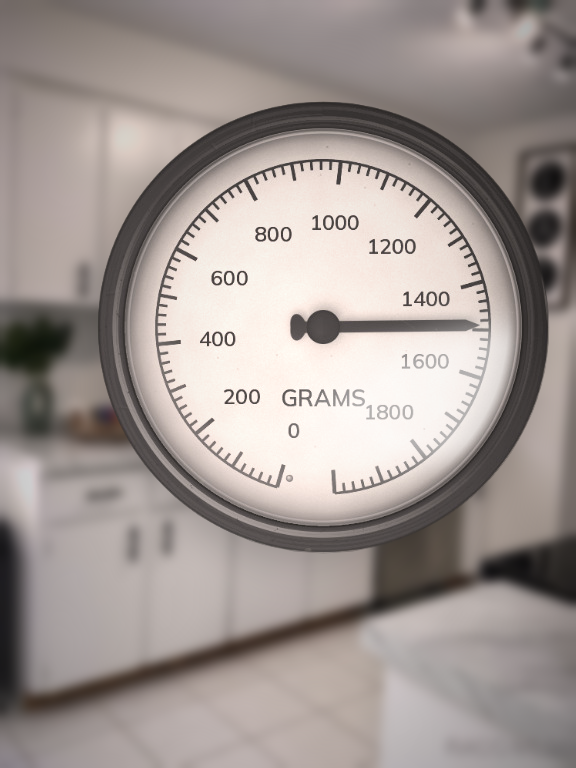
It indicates 1490 g
